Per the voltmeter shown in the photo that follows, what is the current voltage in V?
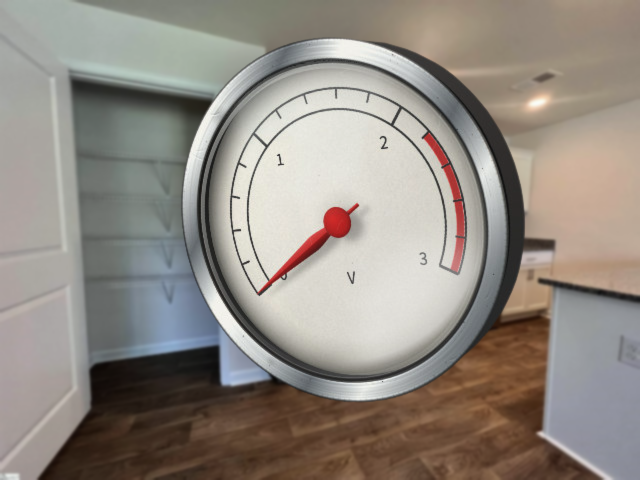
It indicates 0 V
